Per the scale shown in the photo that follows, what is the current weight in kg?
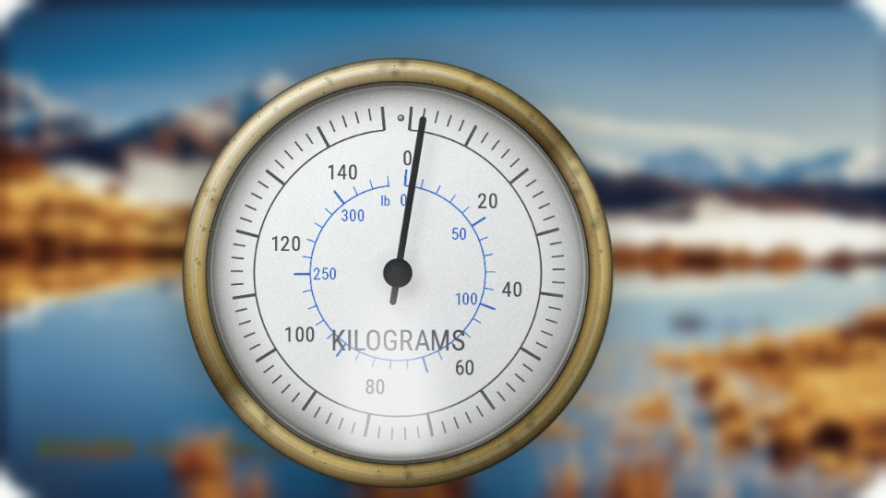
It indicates 2 kg
